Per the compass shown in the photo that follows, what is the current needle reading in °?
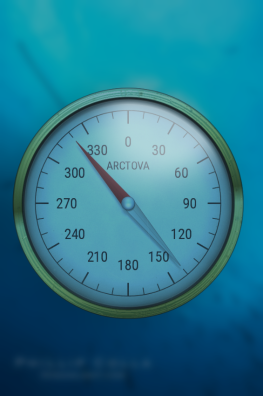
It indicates 320 °
